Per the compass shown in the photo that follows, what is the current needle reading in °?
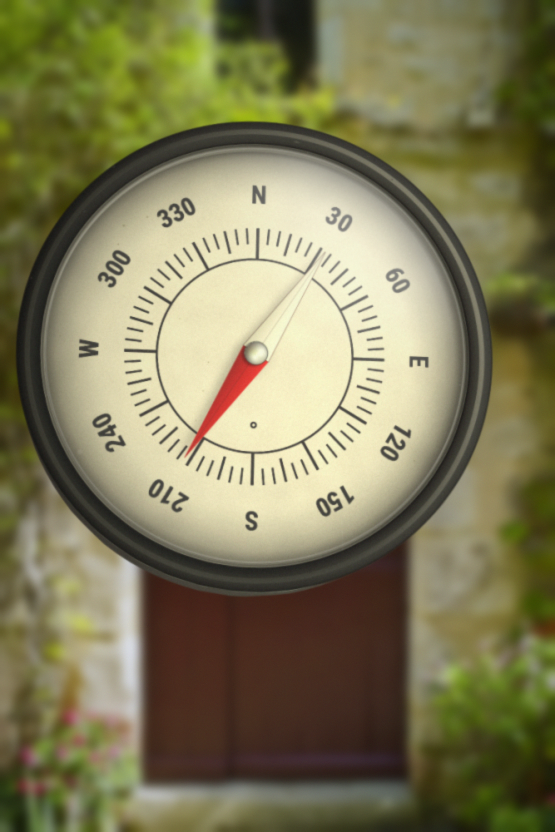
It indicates 212.5 °
